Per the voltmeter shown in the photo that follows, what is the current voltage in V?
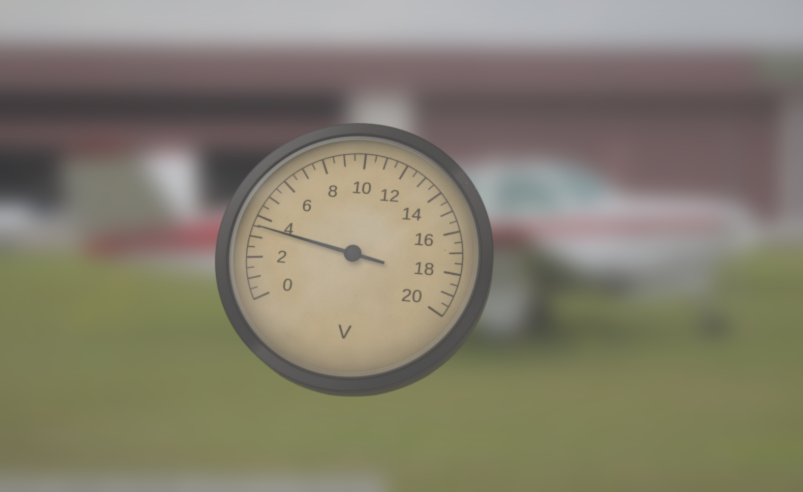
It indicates 3.5 V
